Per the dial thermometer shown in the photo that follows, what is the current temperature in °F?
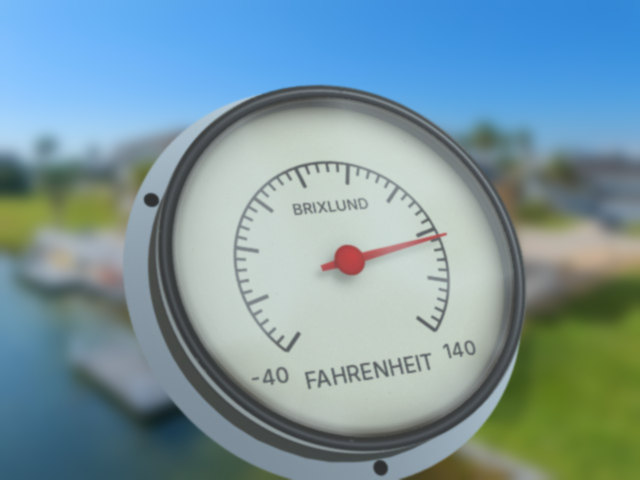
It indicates 104 °F
